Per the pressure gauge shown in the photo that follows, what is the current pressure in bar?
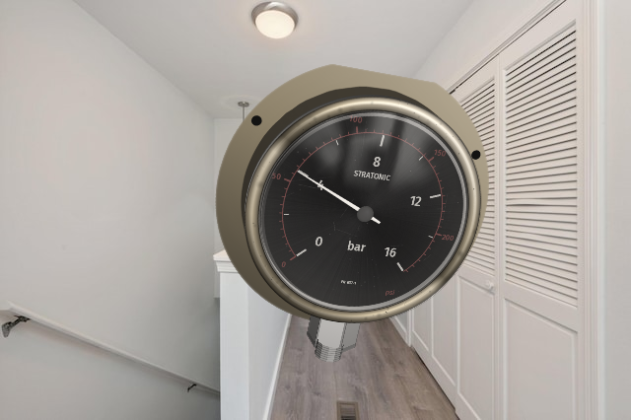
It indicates 4 bar
